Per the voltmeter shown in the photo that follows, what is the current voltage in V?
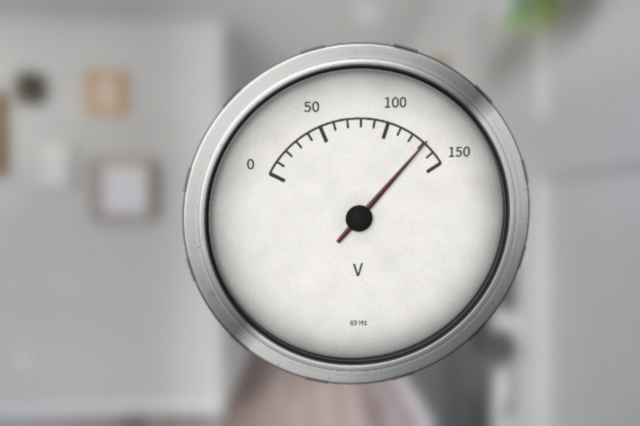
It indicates 130 V
